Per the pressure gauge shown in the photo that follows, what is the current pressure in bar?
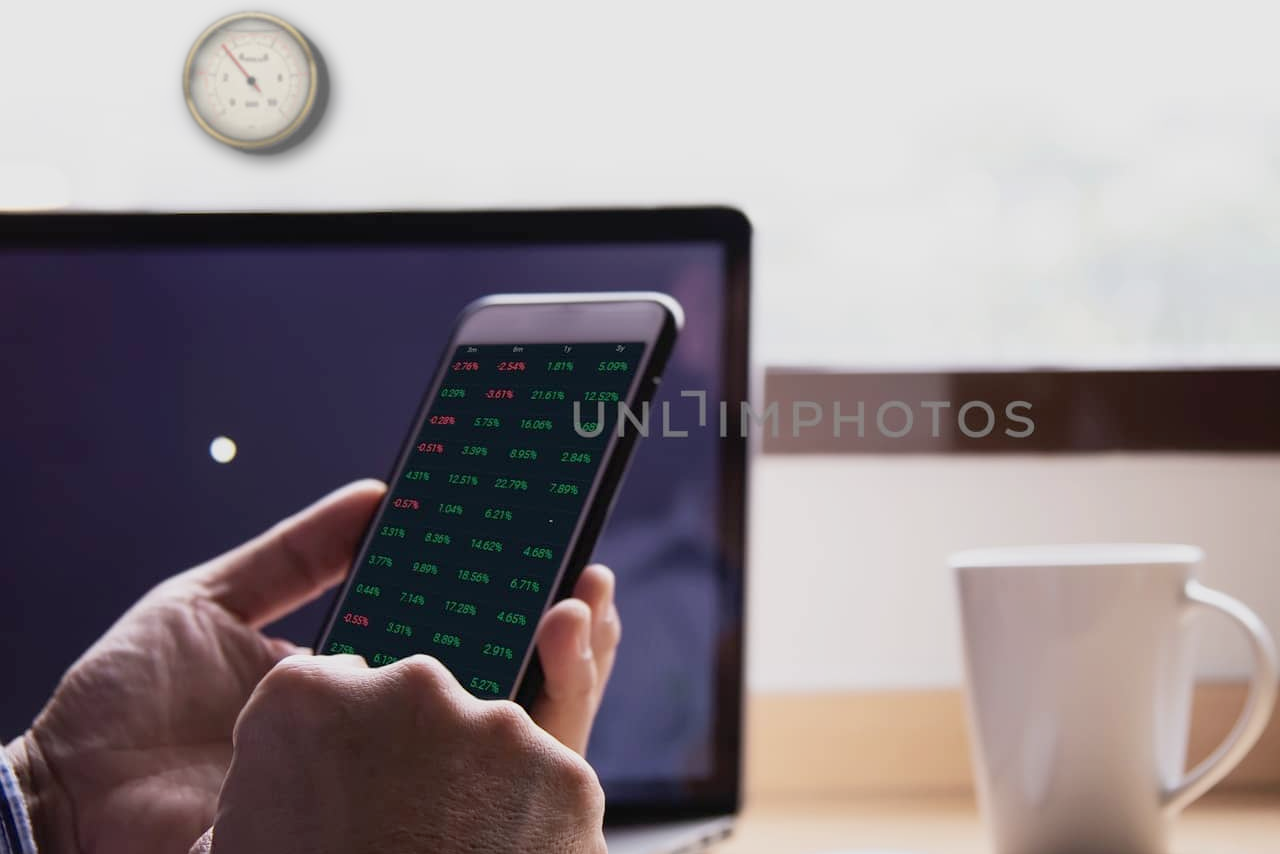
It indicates 3.5 bar
